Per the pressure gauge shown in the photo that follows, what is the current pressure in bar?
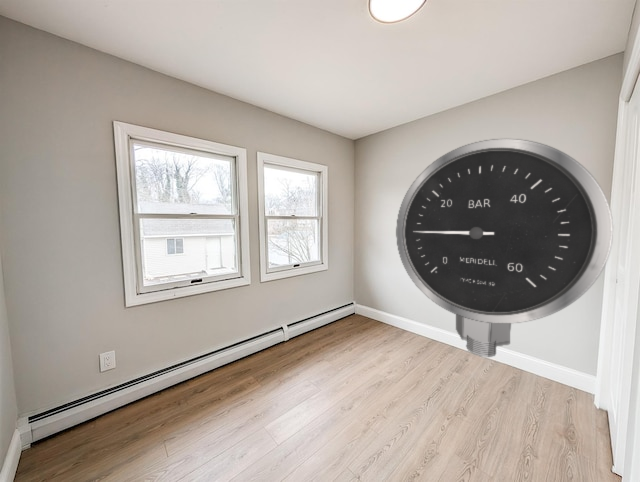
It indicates 10 bar
